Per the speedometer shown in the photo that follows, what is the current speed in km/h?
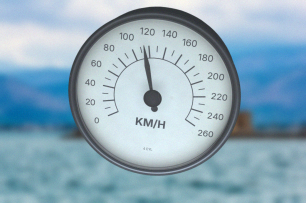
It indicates 115 km/h
